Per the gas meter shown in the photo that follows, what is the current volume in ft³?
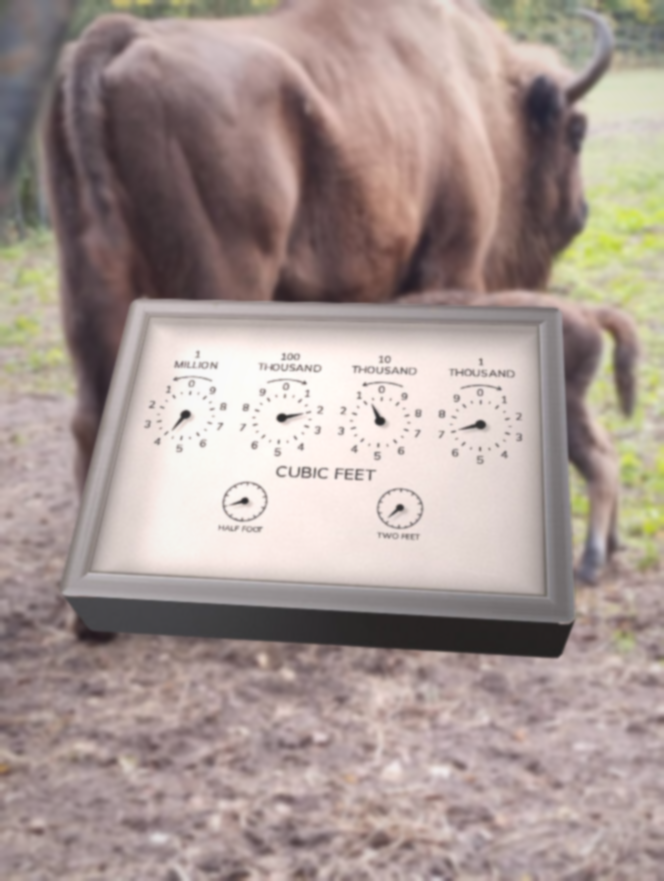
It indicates 420700 ft³
